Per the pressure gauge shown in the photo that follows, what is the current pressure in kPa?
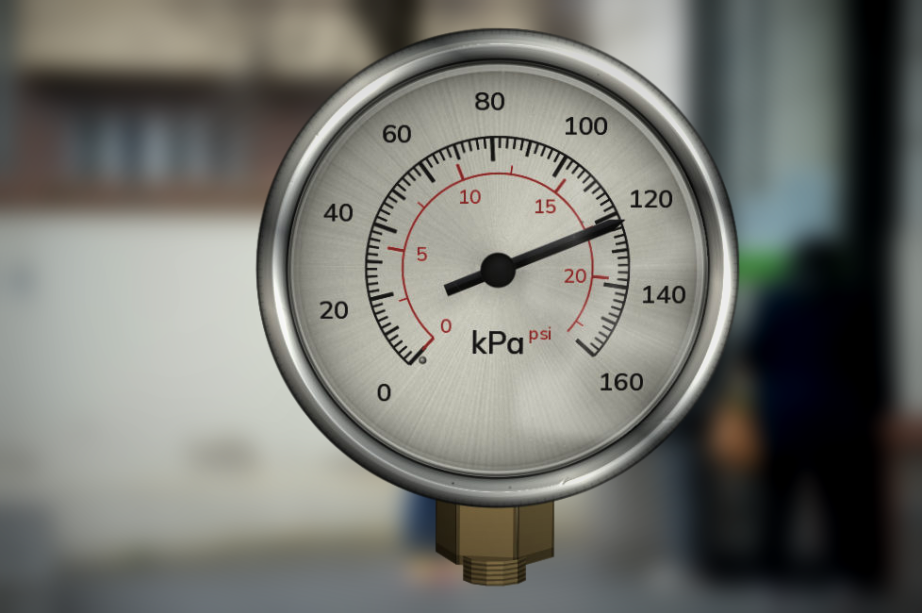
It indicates 122 kPa
